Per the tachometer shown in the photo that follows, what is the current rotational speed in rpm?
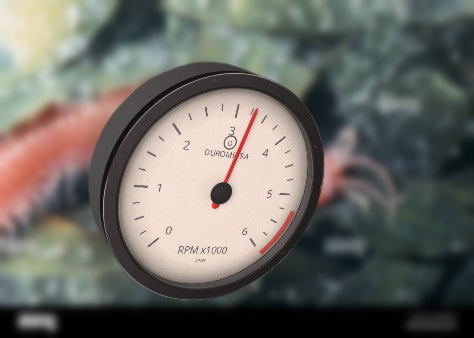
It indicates 3250 rpm
